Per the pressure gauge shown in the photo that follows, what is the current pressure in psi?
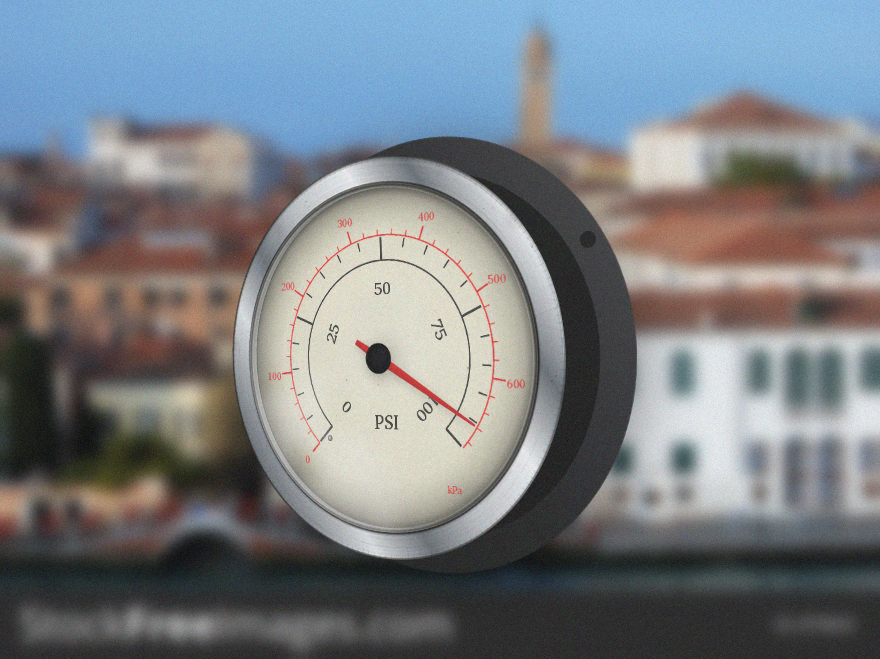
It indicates 95 psi
